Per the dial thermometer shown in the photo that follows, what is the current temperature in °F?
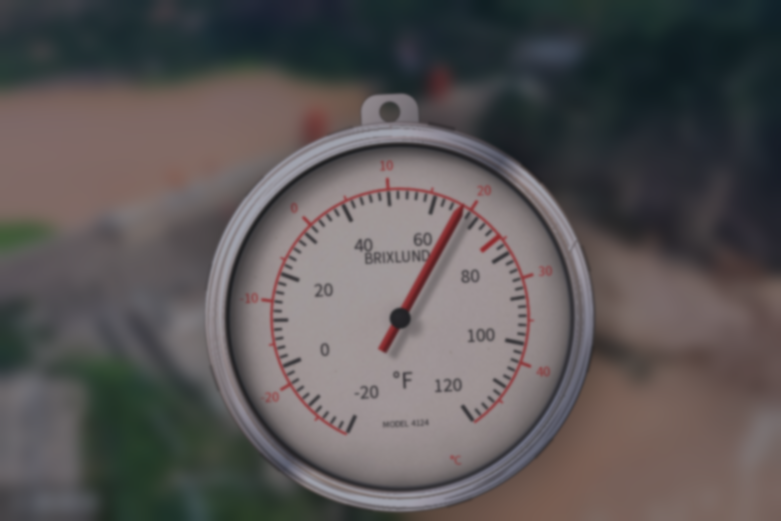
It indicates 66 °F
